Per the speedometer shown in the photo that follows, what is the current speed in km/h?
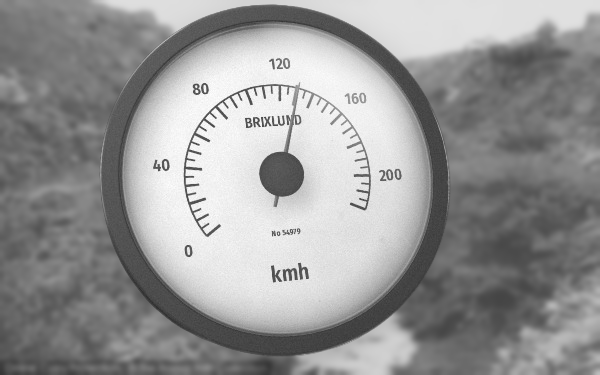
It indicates 130 km/h
